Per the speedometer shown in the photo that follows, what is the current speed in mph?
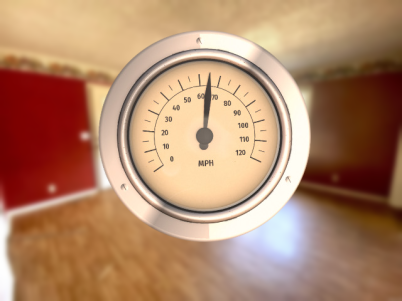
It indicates 65 mph
